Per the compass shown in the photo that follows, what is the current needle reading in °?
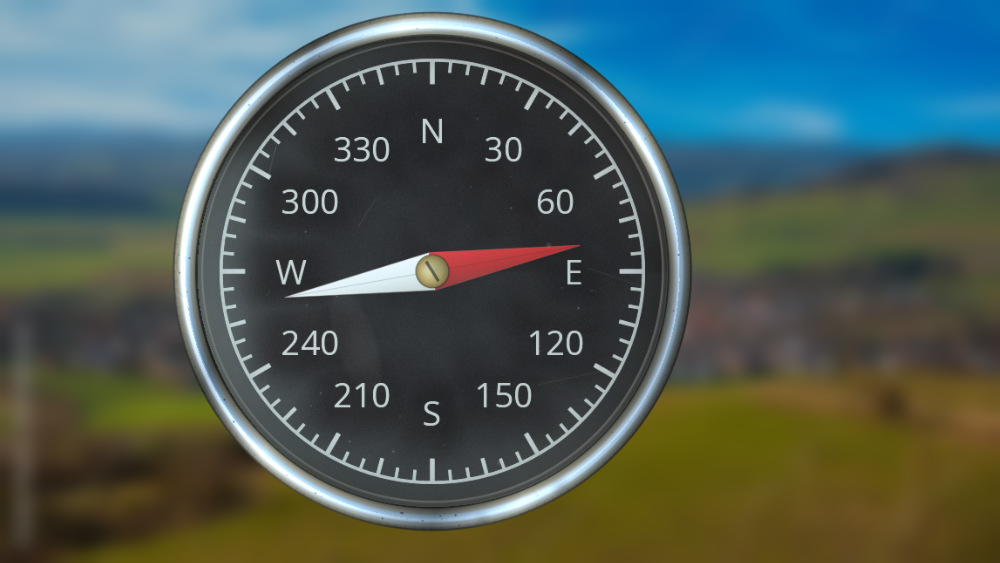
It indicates 80 °
